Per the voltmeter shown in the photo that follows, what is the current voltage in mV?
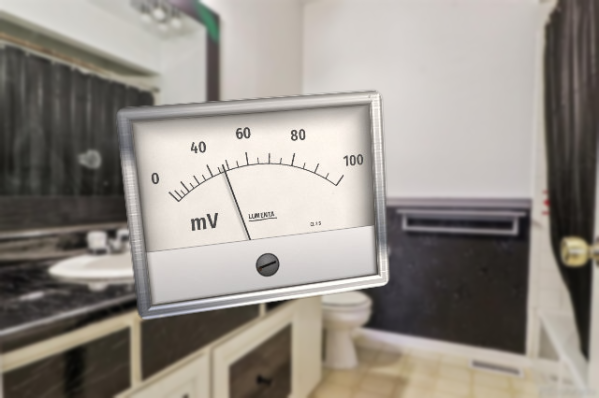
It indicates 47.5 mV
